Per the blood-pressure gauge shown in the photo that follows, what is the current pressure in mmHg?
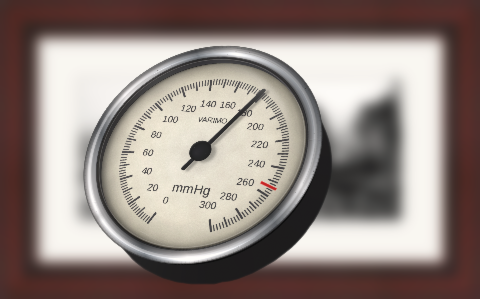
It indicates 180 mmHg
